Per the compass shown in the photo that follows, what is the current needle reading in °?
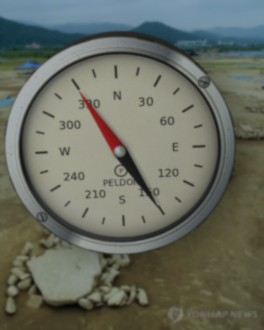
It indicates 330 °
